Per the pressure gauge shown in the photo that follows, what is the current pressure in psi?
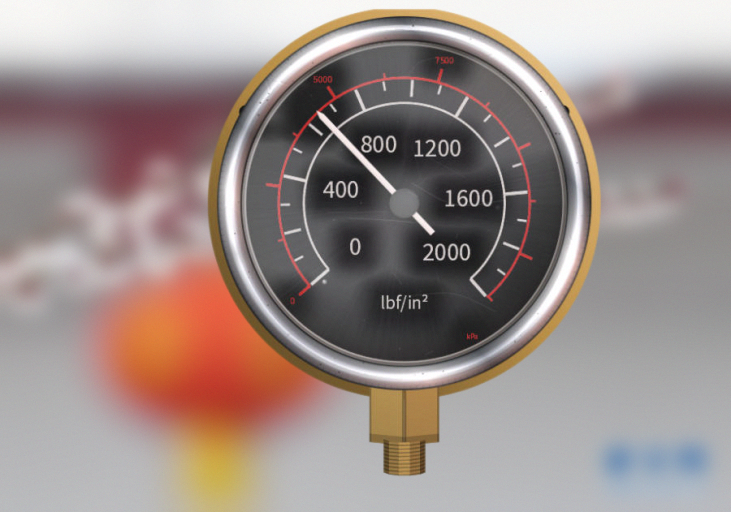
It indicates 650 psi
